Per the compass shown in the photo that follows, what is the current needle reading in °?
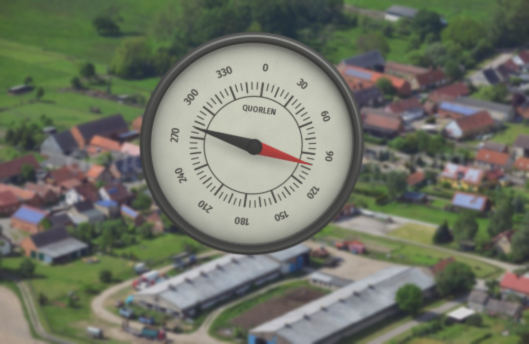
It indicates 100 °
